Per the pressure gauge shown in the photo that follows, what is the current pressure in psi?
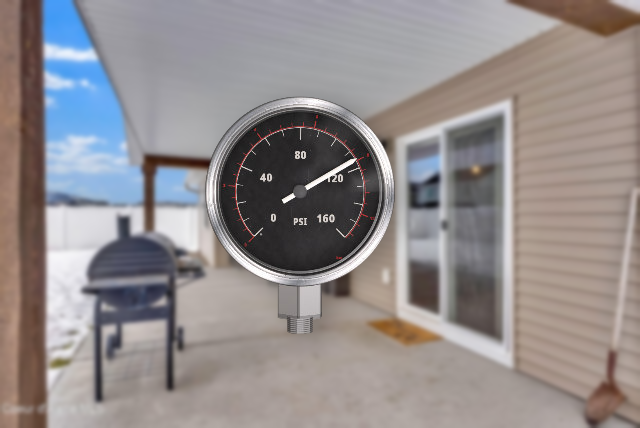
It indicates 115 psi
